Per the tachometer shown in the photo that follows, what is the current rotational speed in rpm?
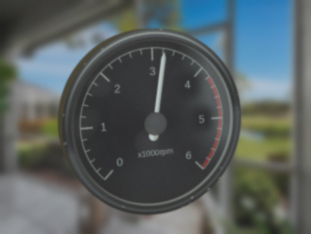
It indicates 3200 rpm
